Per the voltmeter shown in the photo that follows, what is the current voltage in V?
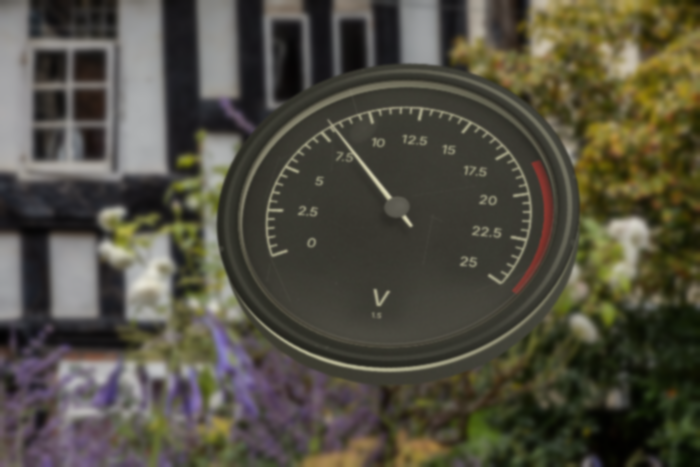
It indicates 8 V
